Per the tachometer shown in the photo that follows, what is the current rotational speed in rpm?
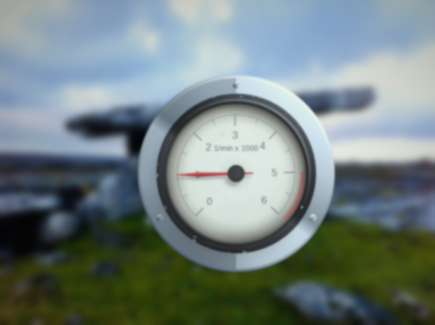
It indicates 1000 rpm
